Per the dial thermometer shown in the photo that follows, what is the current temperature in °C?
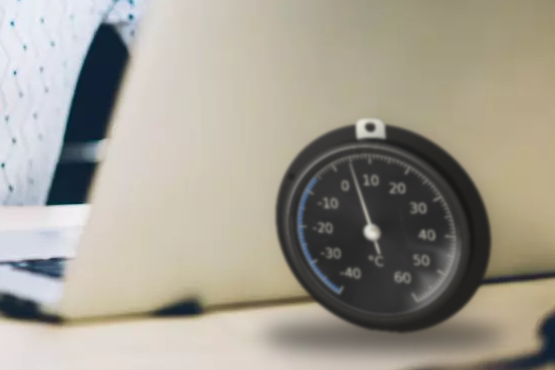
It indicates 5 °C
